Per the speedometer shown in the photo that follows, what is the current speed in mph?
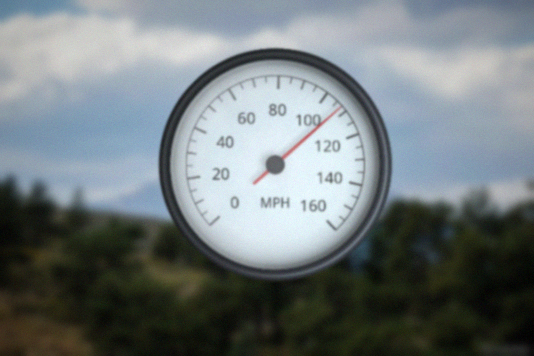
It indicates 107.5 mph
